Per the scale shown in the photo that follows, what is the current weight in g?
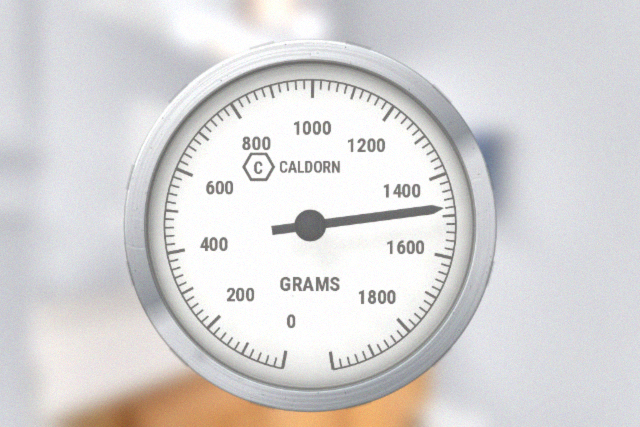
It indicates 1480 g
